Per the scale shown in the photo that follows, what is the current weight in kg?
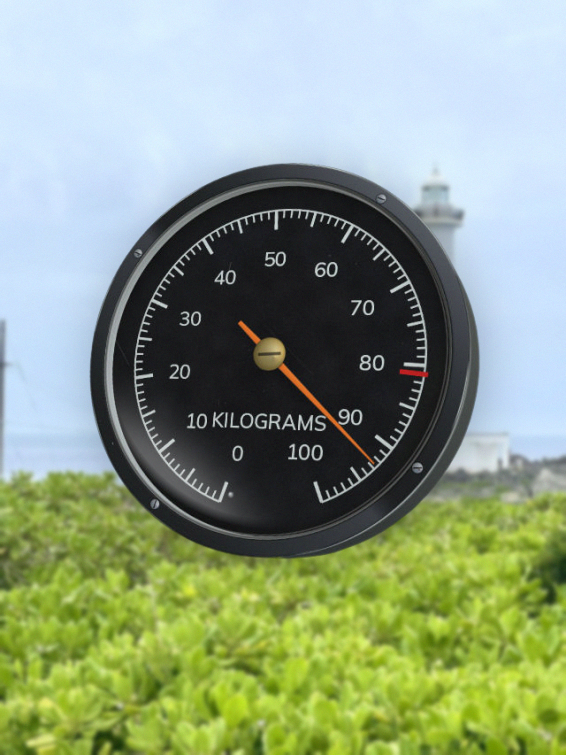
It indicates 92.5 kg
